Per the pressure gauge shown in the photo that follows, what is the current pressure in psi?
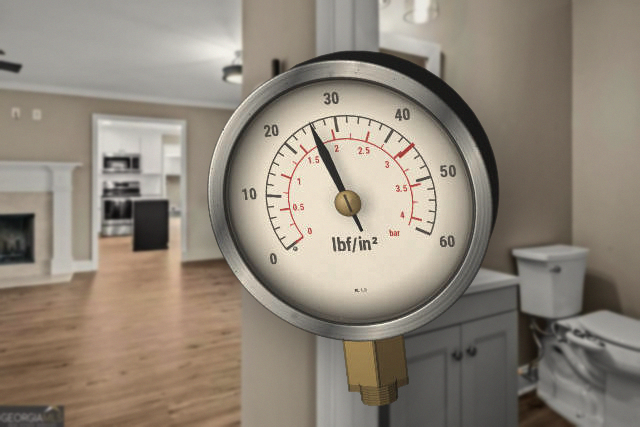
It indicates 26 psi
